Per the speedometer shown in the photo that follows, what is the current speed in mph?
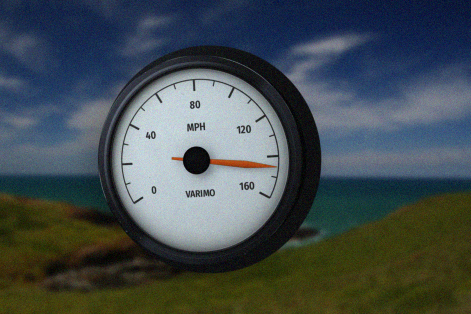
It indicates 145 mph
